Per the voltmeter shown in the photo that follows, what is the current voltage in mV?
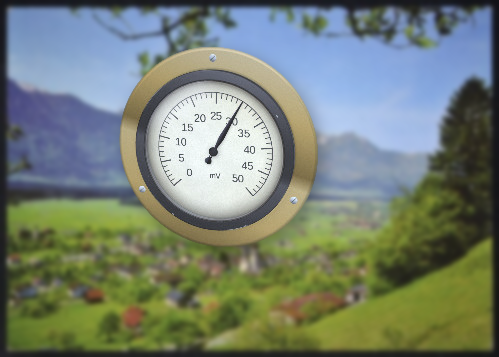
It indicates 30 mV
